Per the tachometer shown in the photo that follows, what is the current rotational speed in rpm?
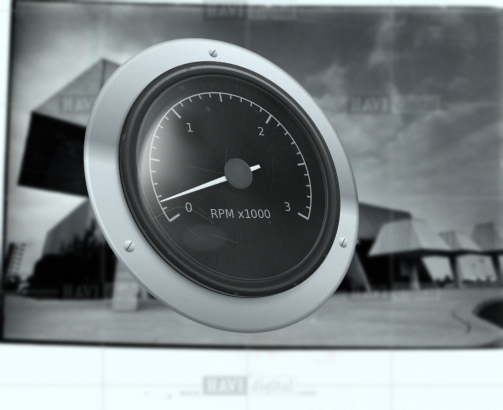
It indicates 150 rpm
